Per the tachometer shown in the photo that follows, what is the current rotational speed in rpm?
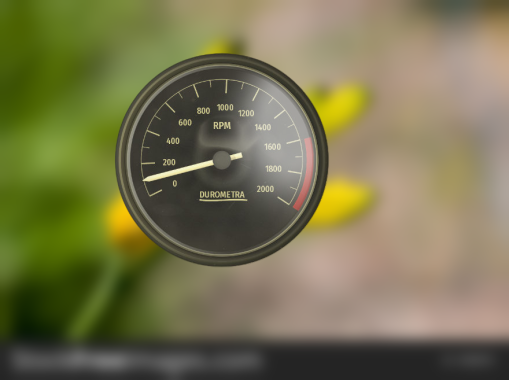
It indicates 100 rpm
